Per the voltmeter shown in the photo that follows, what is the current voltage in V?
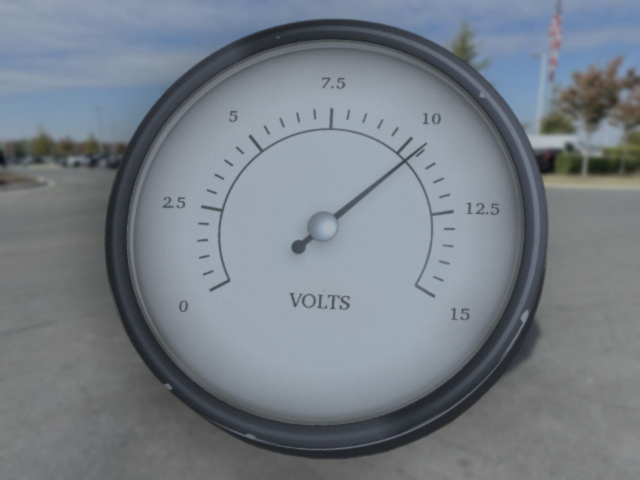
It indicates 10.5 V
